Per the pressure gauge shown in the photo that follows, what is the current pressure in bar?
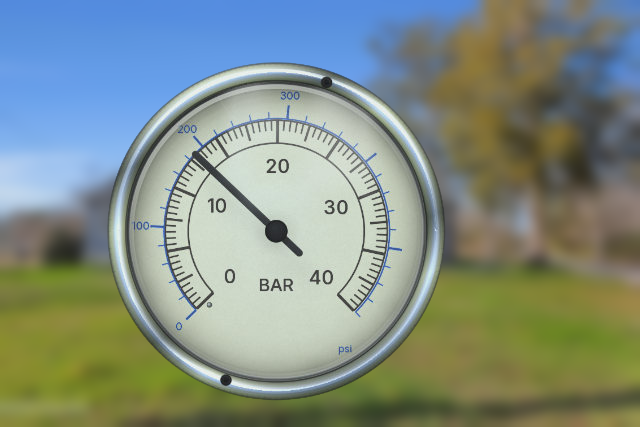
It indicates 13 bar
